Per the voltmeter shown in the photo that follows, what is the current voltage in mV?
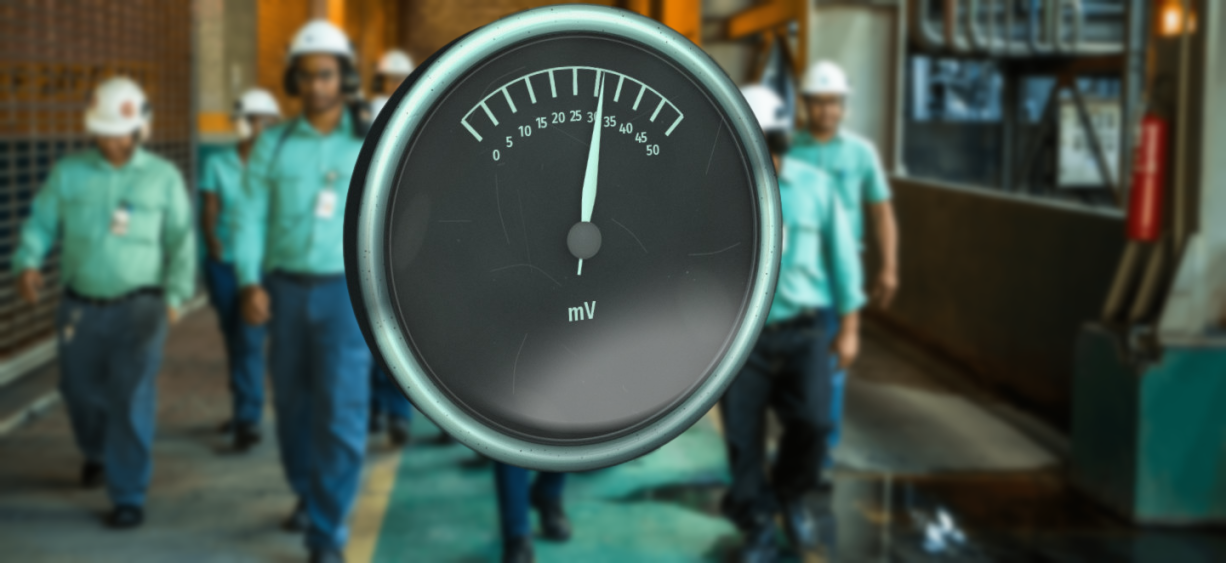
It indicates 30 mV
